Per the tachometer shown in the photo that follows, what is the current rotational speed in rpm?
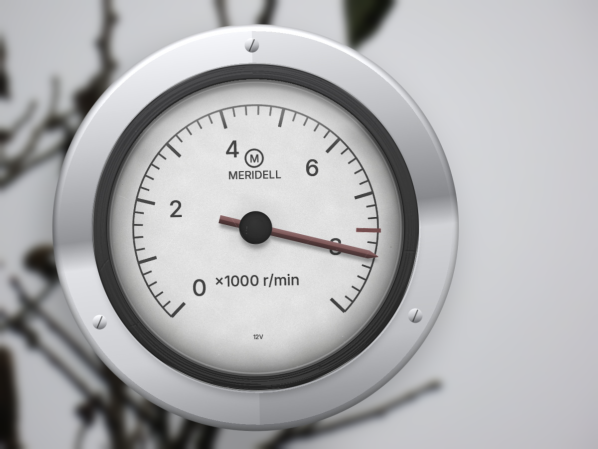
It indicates 8000 rpm
